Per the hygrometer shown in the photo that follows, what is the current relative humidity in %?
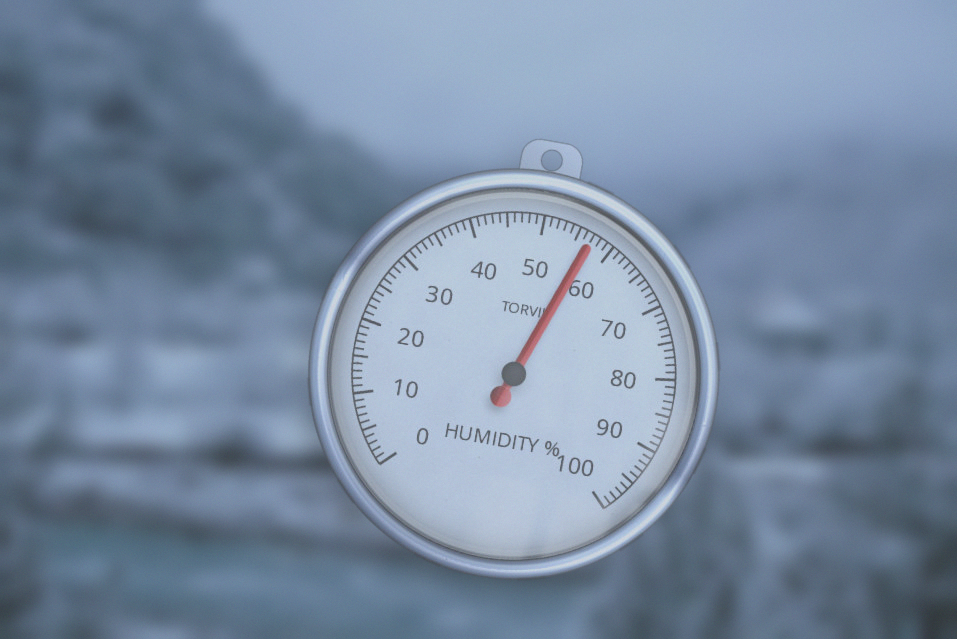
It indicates 57 %
